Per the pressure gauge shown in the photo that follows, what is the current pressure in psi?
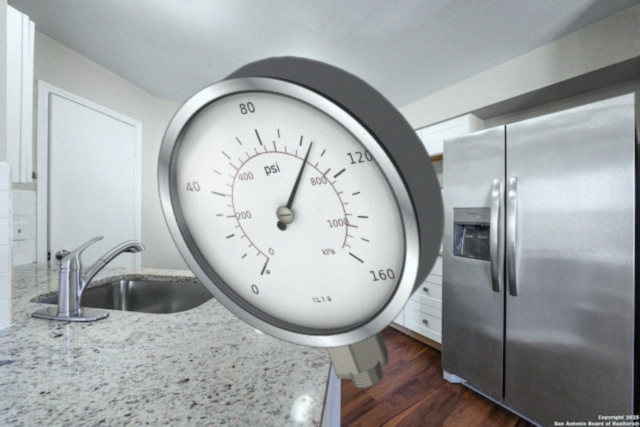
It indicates 105 psi
